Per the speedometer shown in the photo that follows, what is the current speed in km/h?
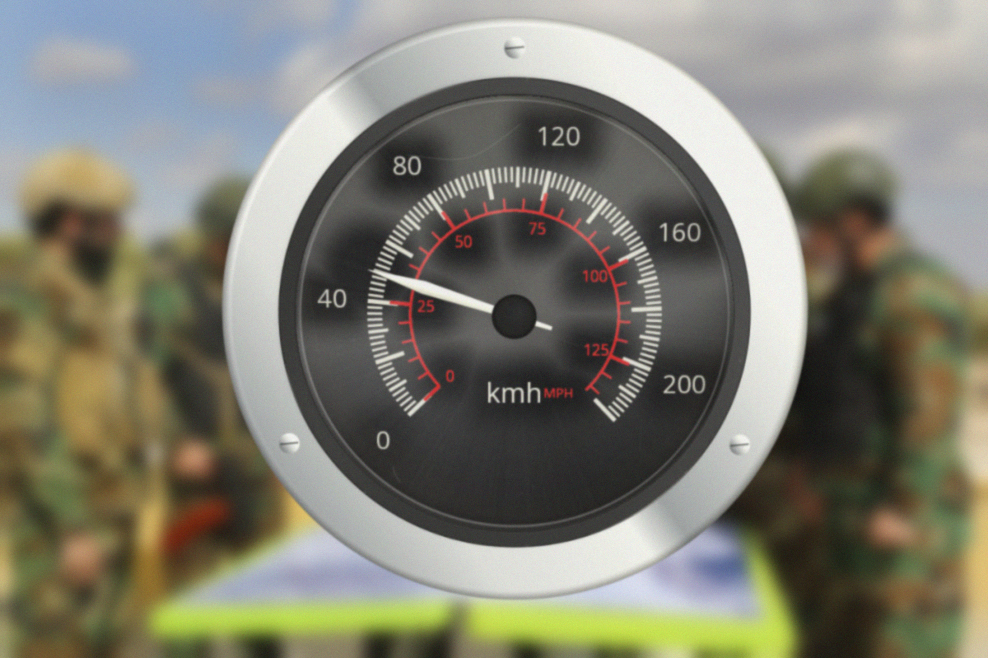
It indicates 50 km/h
